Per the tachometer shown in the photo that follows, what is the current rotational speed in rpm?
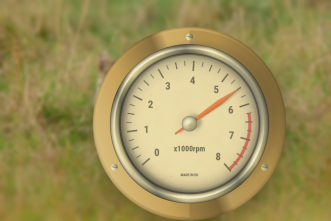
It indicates 5500 rpm
